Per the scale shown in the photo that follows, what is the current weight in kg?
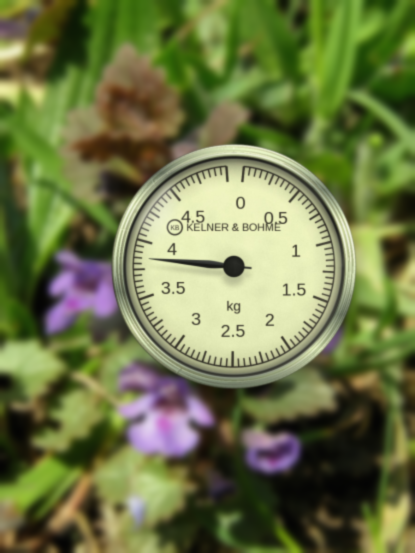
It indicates 3.85 kg
